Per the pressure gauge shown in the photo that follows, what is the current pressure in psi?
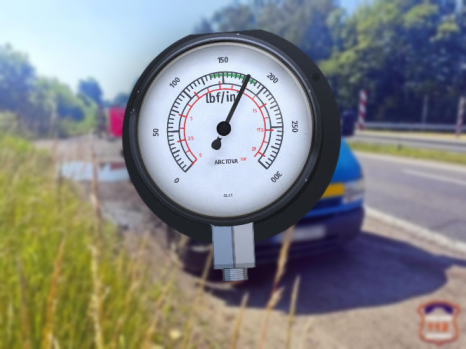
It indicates 180 psi
